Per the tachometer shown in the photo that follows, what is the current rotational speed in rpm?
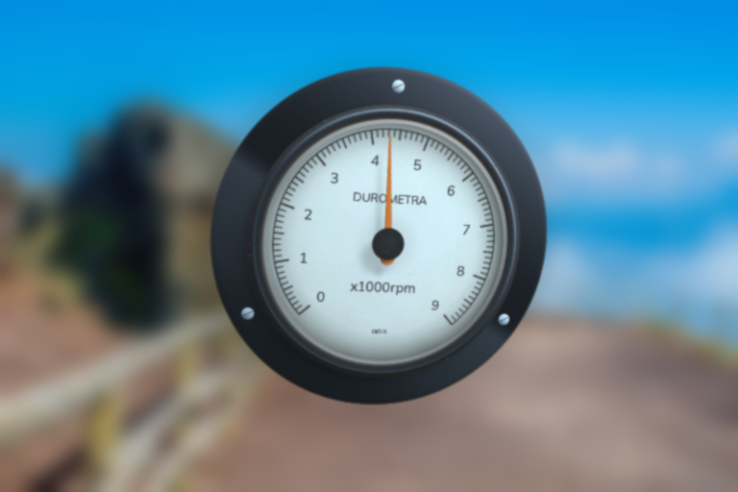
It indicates 4300 rpm
